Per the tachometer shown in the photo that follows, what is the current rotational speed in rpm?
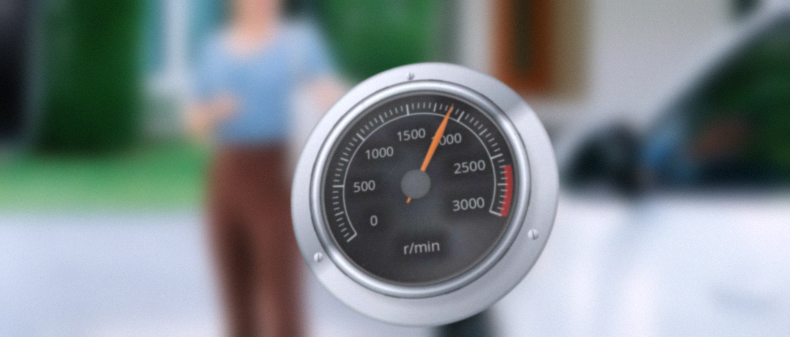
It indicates 1900 rpm
